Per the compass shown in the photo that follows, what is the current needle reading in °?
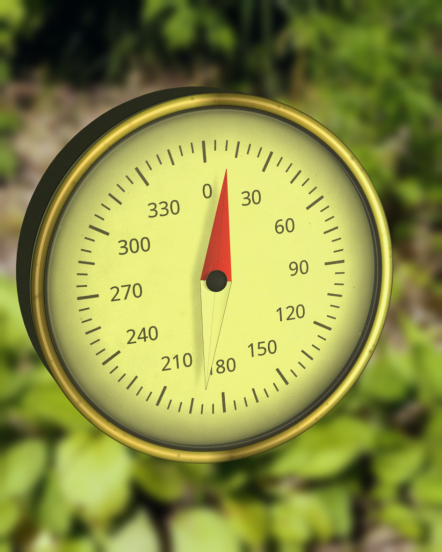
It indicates 10 °
